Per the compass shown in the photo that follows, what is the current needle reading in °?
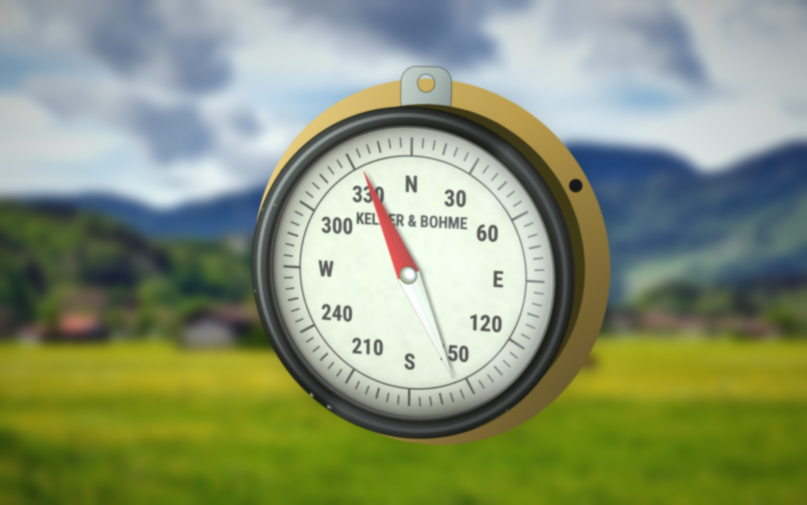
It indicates 335 °
